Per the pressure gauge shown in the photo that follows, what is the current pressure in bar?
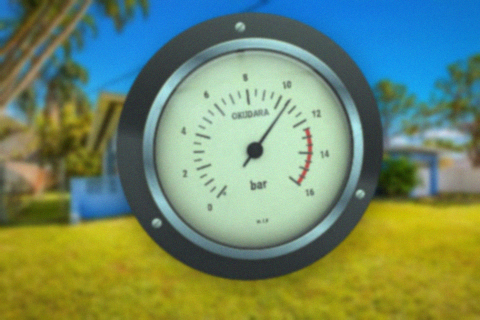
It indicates 10.5 bar
